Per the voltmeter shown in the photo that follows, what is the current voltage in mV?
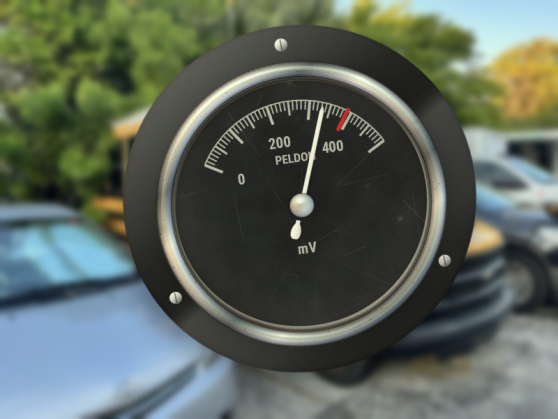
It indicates 330 mV
